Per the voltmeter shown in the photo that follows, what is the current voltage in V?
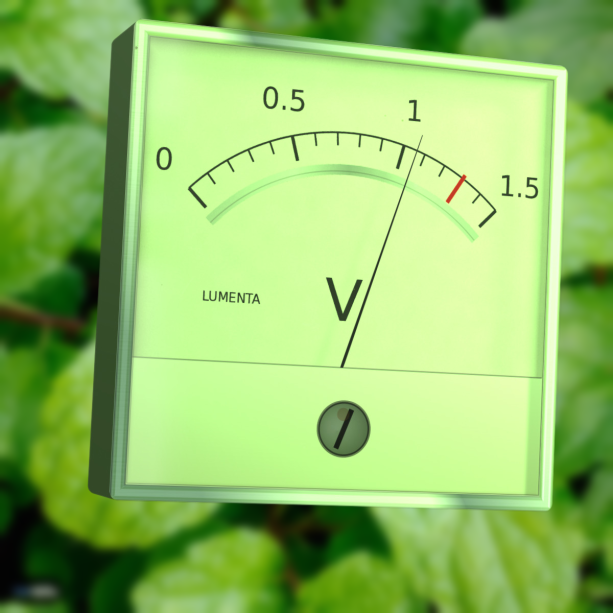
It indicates 1.05 V
